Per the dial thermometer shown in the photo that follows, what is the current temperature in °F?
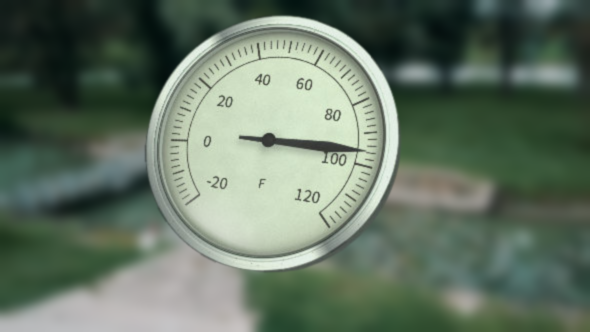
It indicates 96 °F
